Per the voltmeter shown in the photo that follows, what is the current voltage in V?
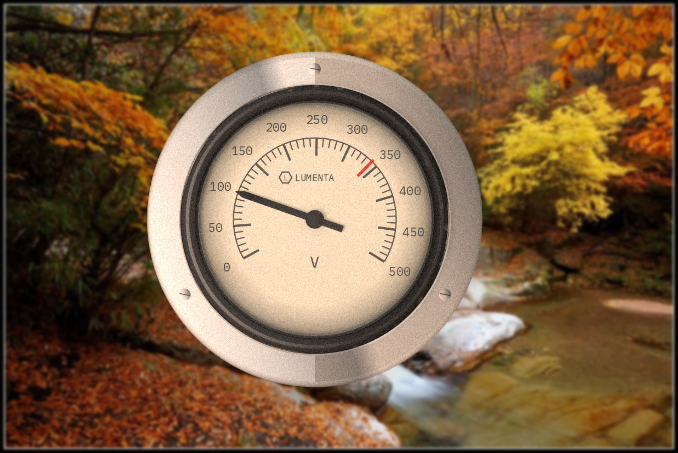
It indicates 100 V
